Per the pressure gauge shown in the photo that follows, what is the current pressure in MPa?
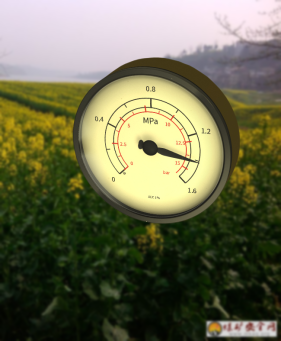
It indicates 1.4 MPa
